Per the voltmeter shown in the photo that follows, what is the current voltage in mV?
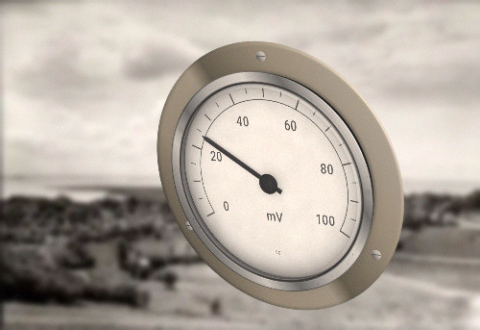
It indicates 25 mV
